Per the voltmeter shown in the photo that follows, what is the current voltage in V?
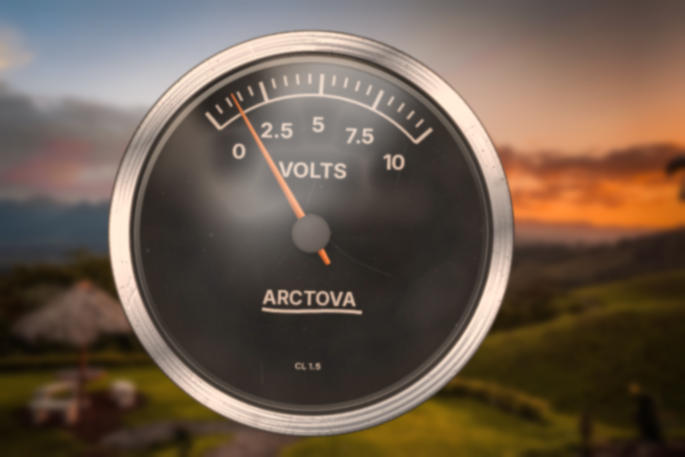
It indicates 1.25 V
